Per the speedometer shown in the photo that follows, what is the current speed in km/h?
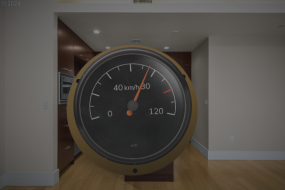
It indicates 75 km/h
